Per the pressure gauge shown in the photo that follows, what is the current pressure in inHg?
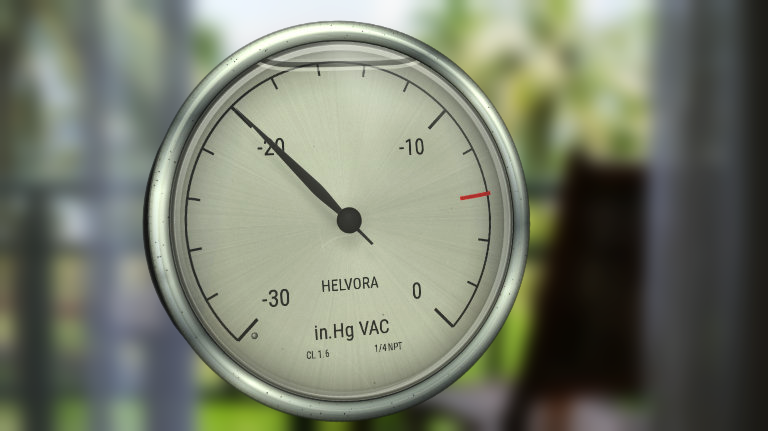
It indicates -20 inHg
